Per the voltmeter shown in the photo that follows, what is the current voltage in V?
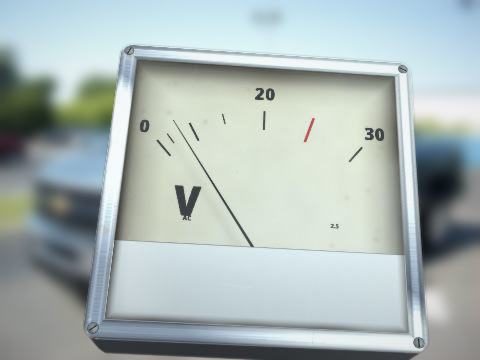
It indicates 7.5 V
